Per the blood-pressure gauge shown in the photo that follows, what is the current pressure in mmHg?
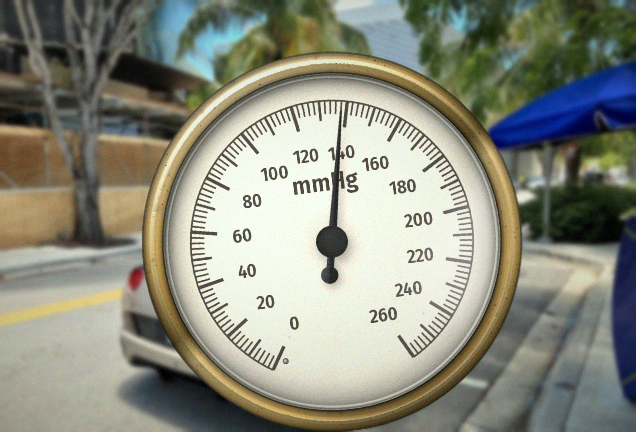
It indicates 138 mmHg
